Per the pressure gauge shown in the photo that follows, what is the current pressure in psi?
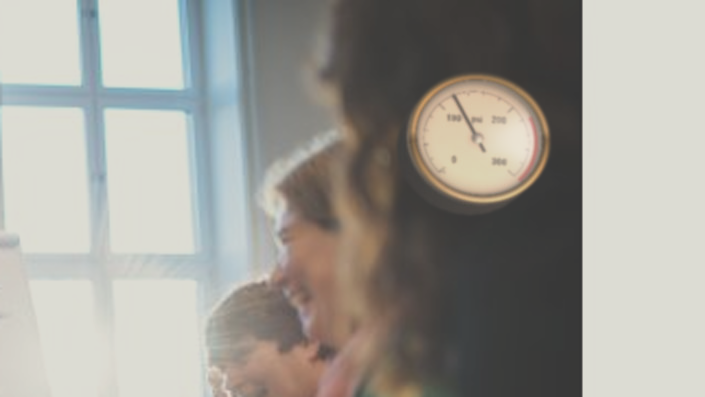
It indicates 120 psi
